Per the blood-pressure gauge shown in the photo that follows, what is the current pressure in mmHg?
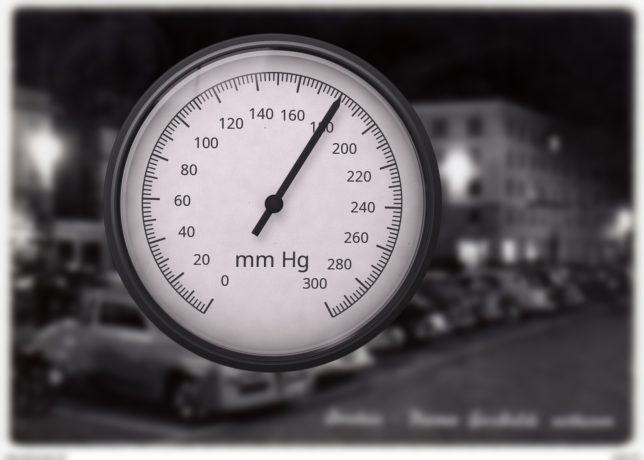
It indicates 180 mmHg
